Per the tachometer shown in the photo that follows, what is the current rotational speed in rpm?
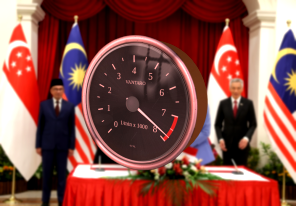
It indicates 7750 rpm
